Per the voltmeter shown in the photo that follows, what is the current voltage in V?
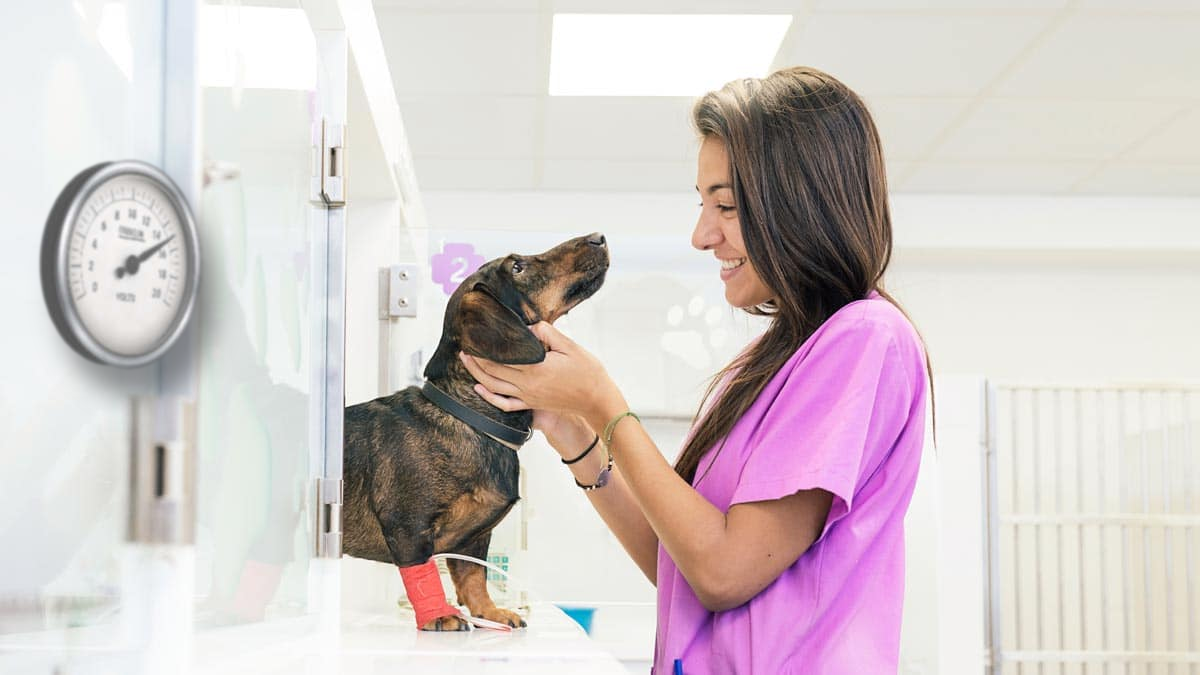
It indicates 15 V
